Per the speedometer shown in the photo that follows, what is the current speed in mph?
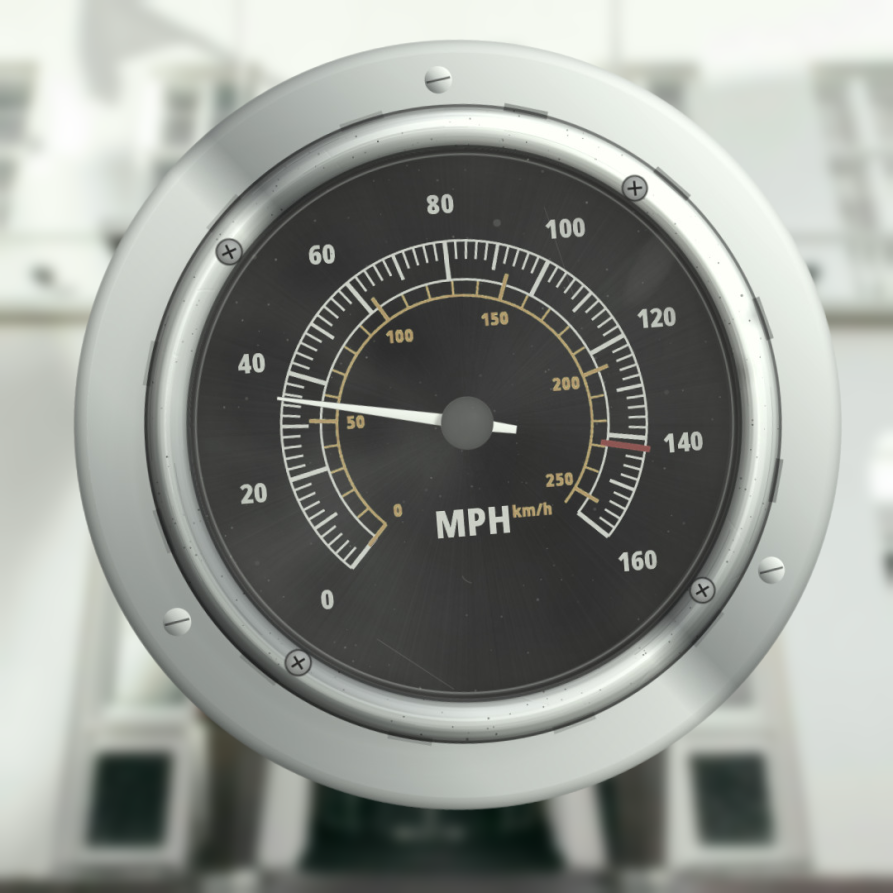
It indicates 35 mph
